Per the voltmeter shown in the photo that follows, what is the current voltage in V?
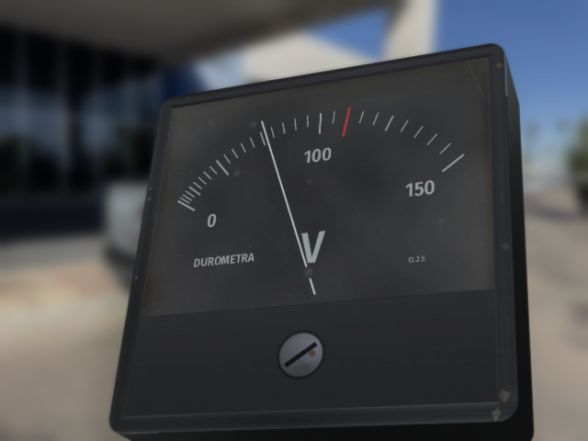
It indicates 77.5 V
